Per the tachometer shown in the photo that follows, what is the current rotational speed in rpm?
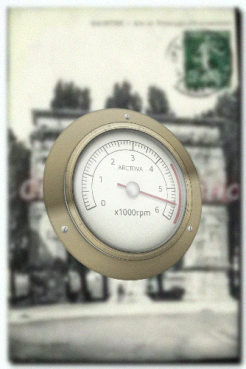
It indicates 5500 rpm
